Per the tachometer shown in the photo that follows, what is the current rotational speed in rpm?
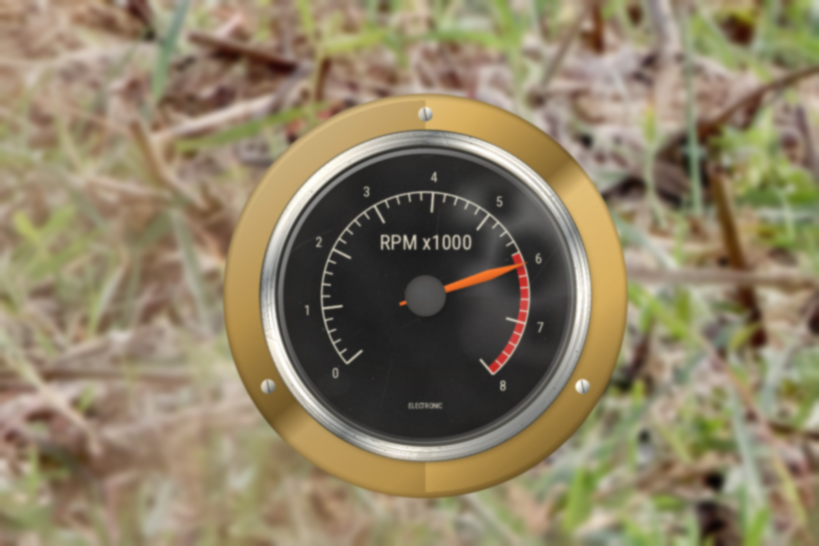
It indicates 6000 rpm
